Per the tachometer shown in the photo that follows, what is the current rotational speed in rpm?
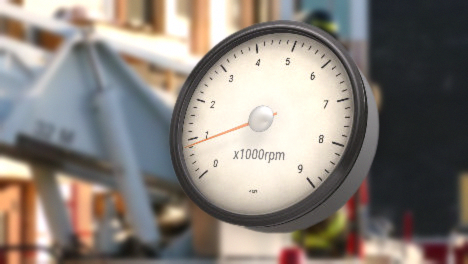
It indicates 800 rpm
